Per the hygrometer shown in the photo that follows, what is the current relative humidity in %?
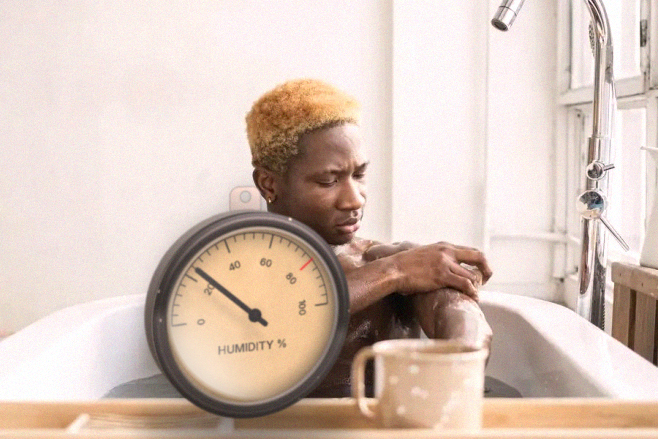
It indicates 24 %
